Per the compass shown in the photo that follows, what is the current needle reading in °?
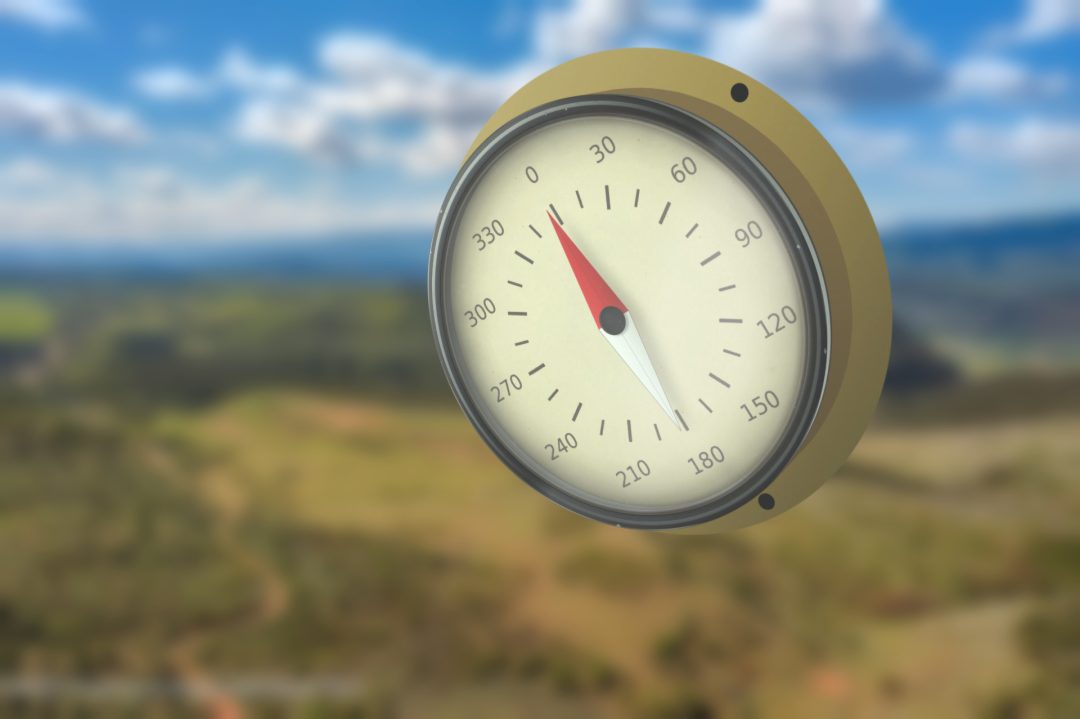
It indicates 0 °
